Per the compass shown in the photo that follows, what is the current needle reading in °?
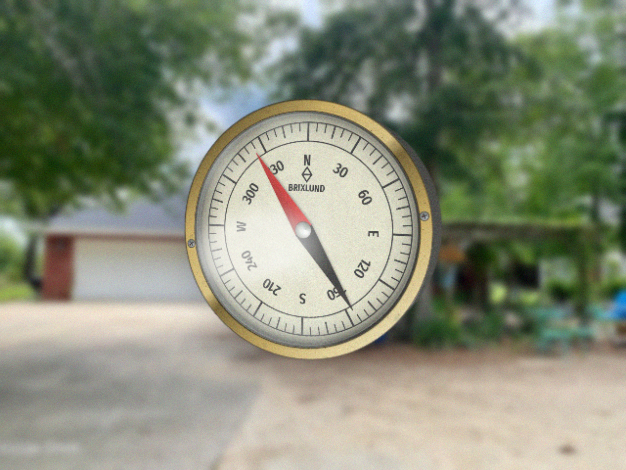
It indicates 325 °
